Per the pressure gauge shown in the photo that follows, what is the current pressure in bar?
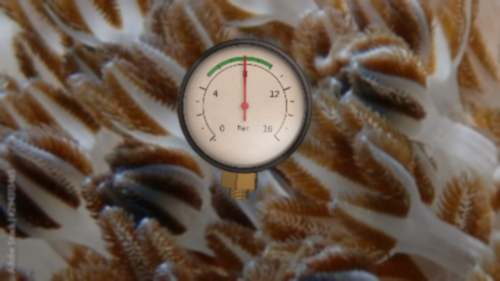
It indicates 8 bar
